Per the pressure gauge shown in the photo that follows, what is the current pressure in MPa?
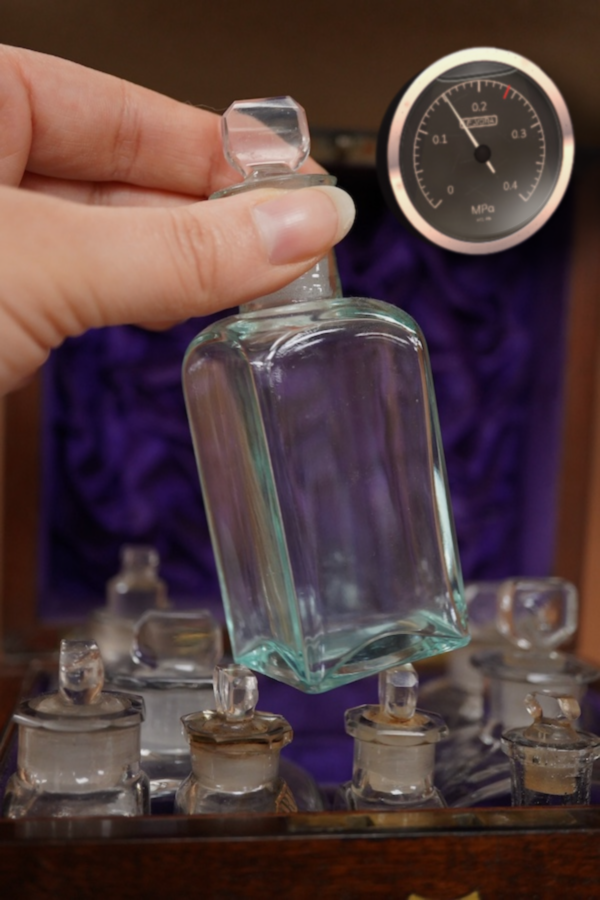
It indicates 0.15 MPa
